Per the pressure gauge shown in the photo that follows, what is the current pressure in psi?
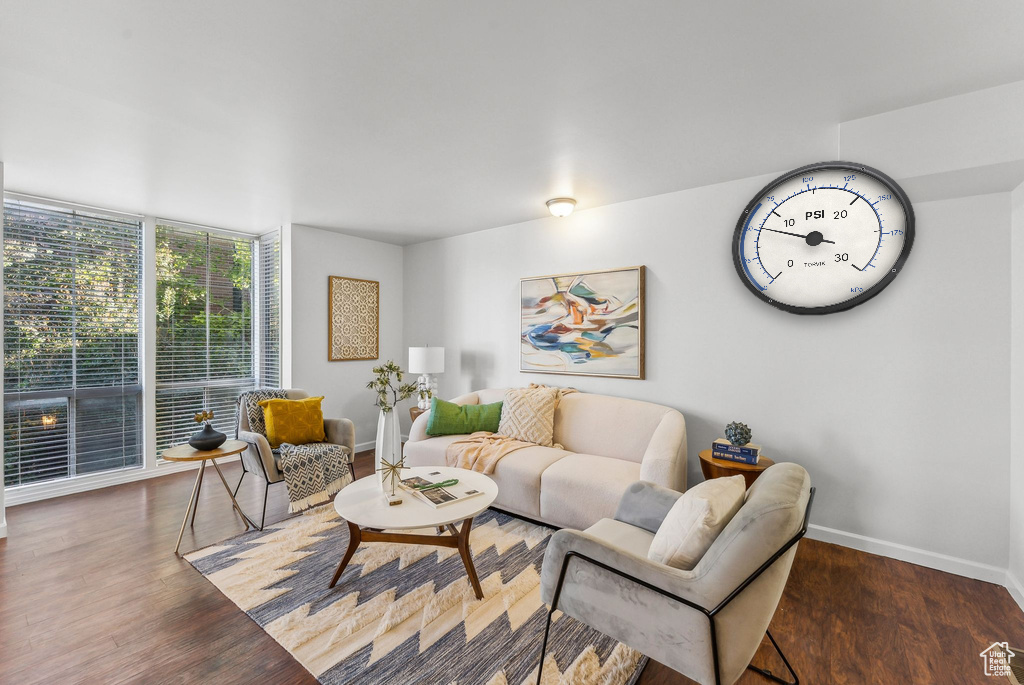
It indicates 7.5 psi
